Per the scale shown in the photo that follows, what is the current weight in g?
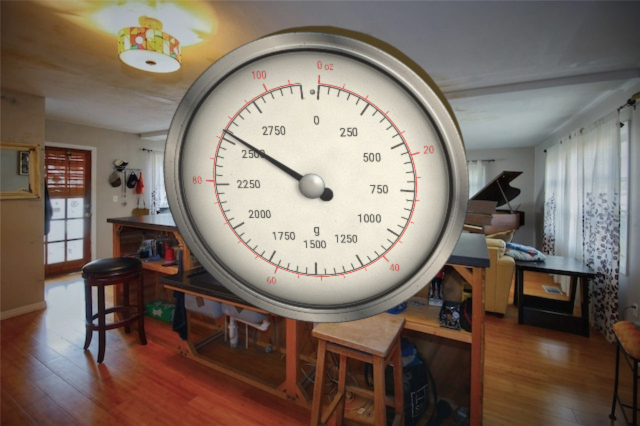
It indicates 2550 g
